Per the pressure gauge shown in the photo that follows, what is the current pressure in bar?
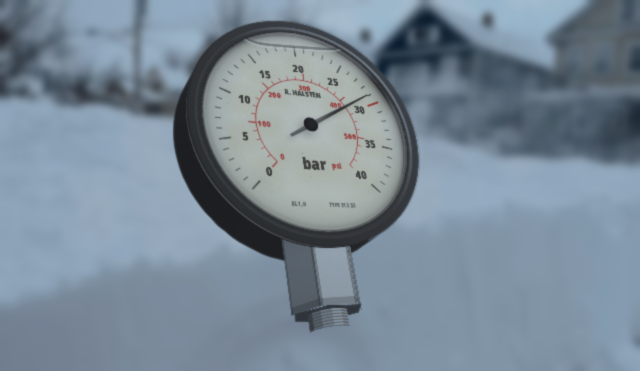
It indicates 29 bar
